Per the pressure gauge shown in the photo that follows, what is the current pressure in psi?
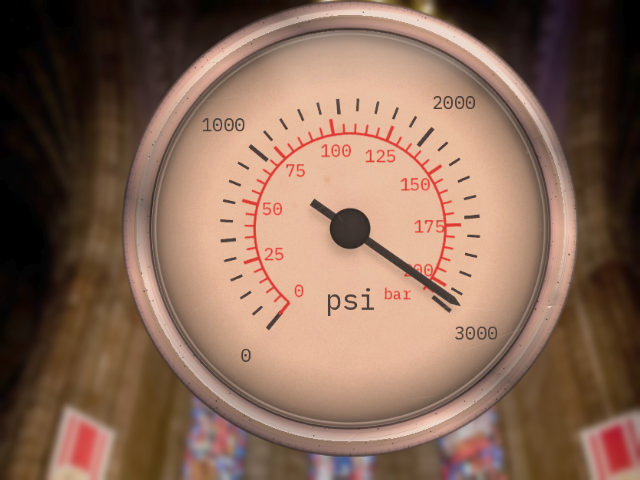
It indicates 2950 psi
